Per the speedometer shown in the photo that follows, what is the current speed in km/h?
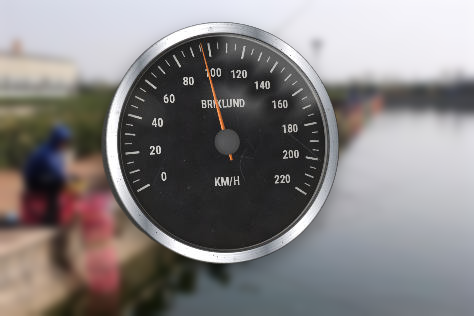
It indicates 95 km/h
